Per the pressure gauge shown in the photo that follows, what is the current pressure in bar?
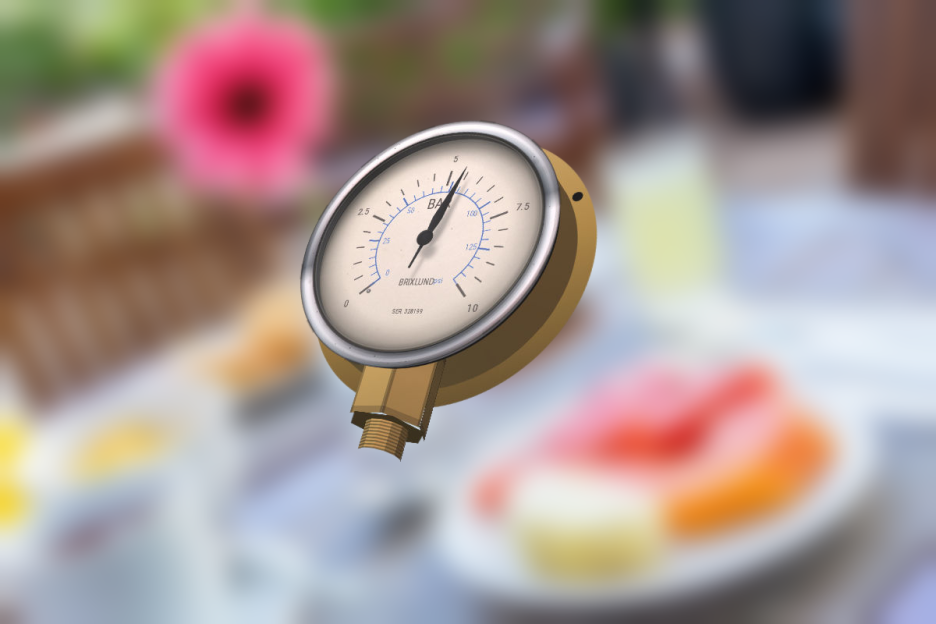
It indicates 5.5 bar
